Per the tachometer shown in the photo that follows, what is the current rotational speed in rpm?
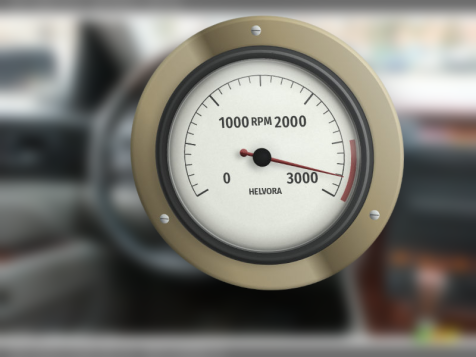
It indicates 2800 rpm
